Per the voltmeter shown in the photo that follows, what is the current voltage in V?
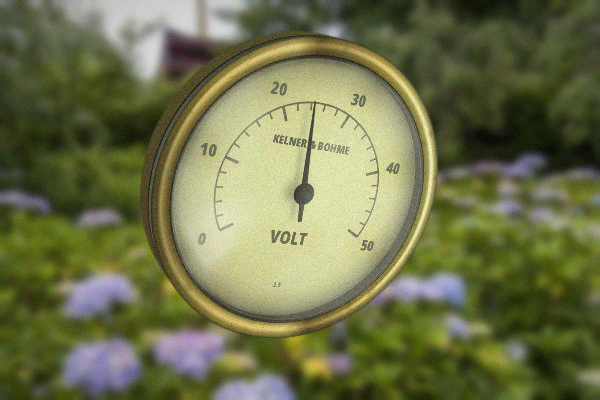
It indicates 24 V
